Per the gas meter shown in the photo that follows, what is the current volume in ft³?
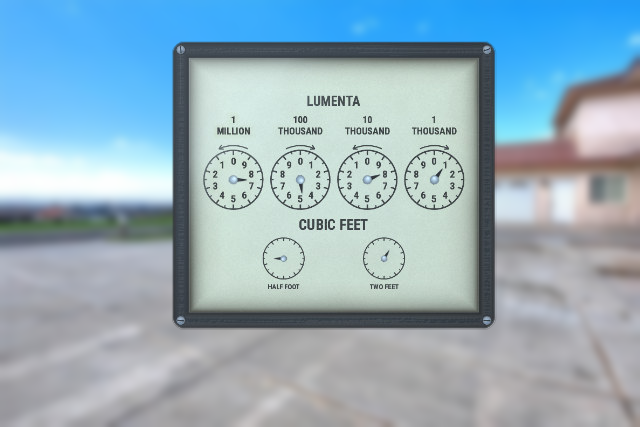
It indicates 748100 ft³
